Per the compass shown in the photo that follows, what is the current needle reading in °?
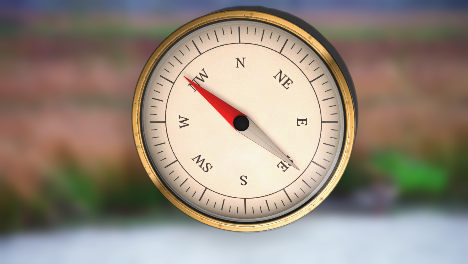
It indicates 310 °
